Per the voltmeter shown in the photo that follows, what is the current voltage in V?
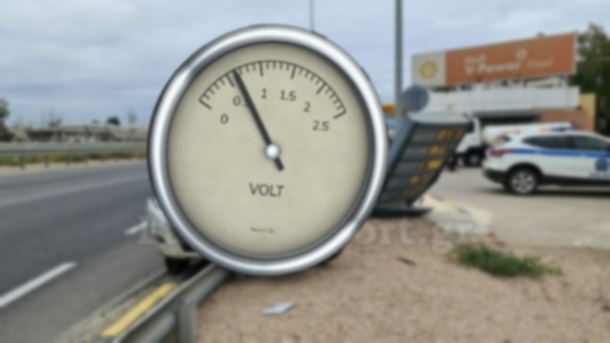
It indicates 0.6 V
